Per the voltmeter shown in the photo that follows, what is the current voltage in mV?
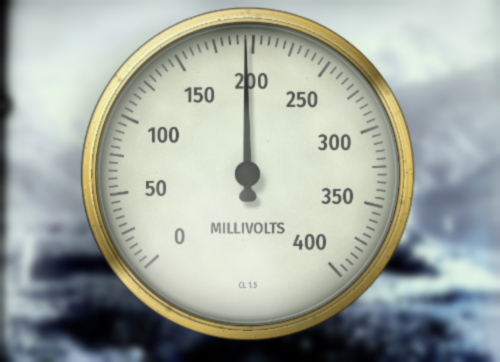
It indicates 195 mV
